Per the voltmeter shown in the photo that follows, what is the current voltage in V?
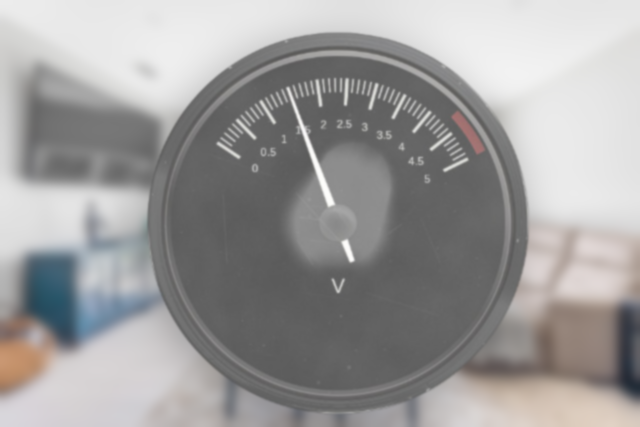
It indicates 1.5 V
